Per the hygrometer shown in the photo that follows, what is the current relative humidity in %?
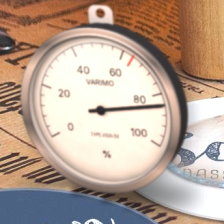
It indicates 84 %
